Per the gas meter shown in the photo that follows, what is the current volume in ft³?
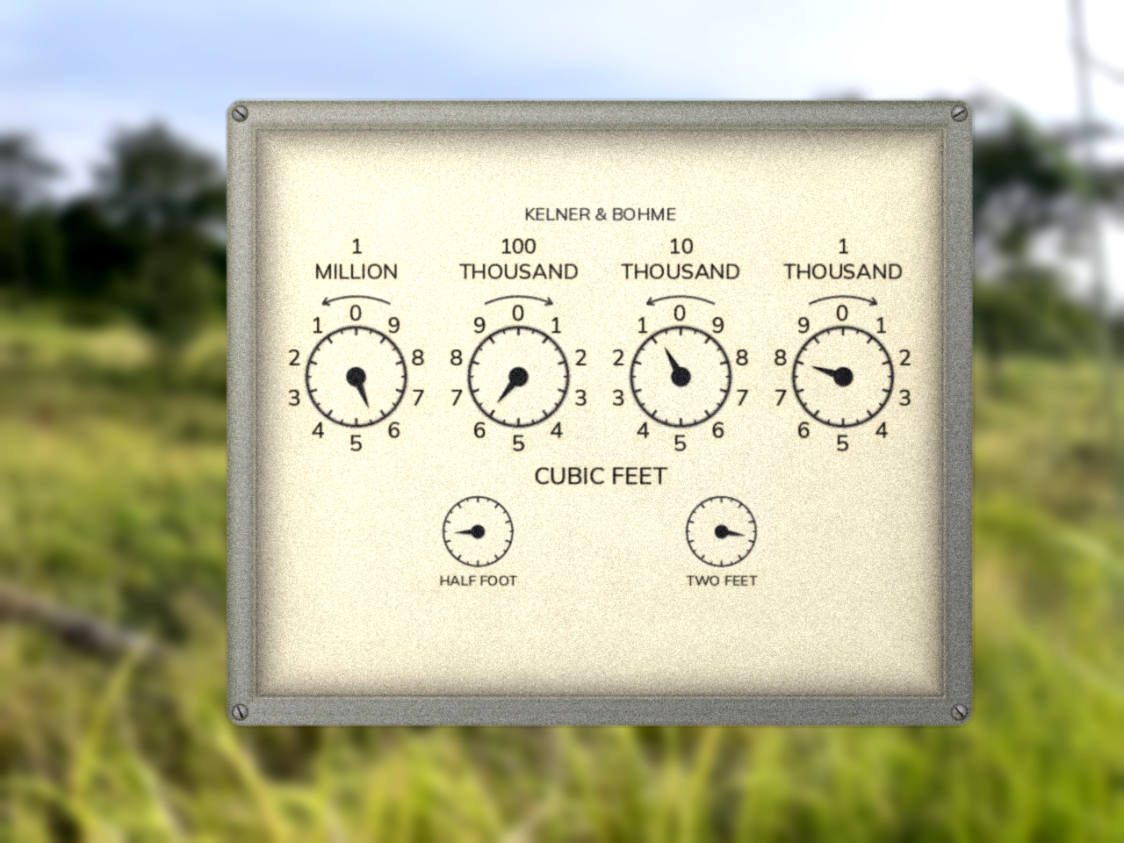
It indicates 560800 ft³
